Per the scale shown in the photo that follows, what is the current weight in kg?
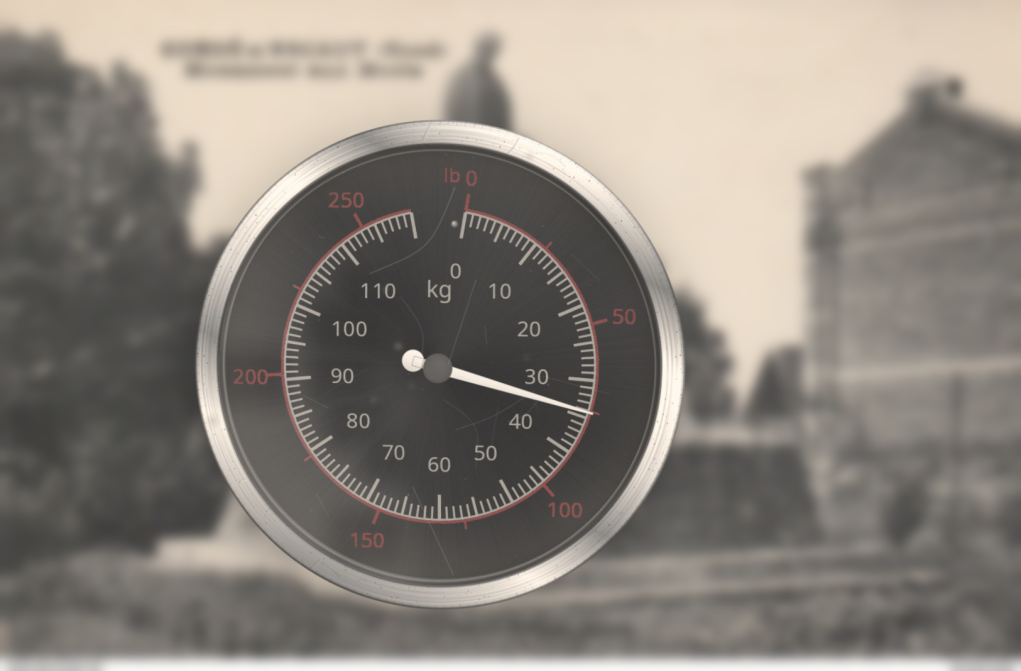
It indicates 34 kg
